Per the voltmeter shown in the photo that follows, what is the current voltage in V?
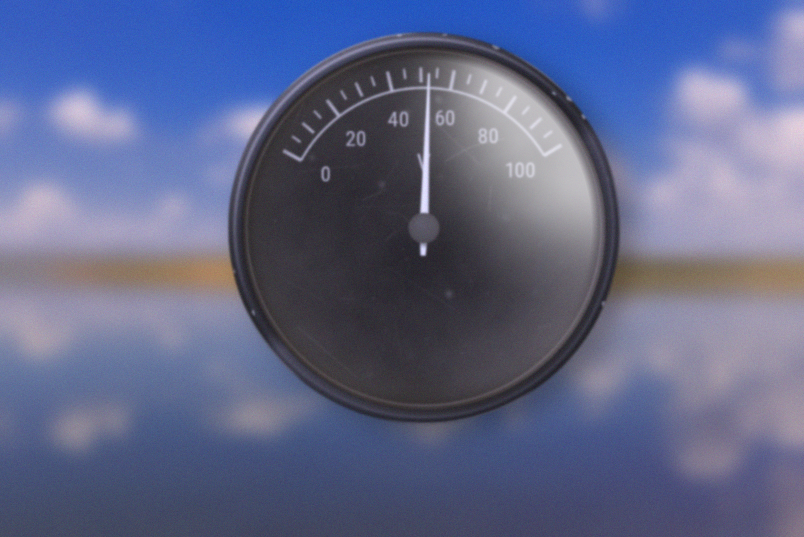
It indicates 52.5 V
